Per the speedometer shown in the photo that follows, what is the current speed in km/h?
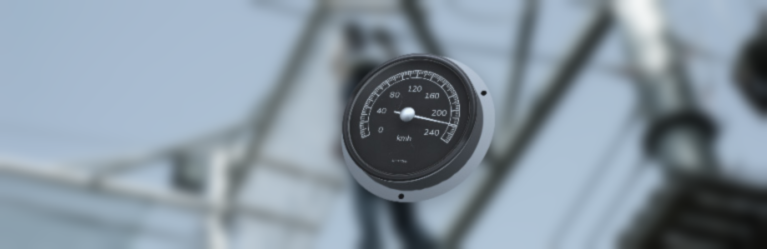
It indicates 220 km/h
